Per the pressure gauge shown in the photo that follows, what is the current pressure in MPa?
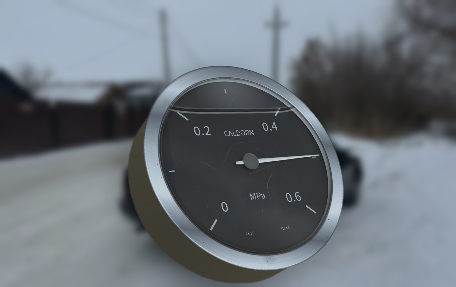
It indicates 0.5 MPa
